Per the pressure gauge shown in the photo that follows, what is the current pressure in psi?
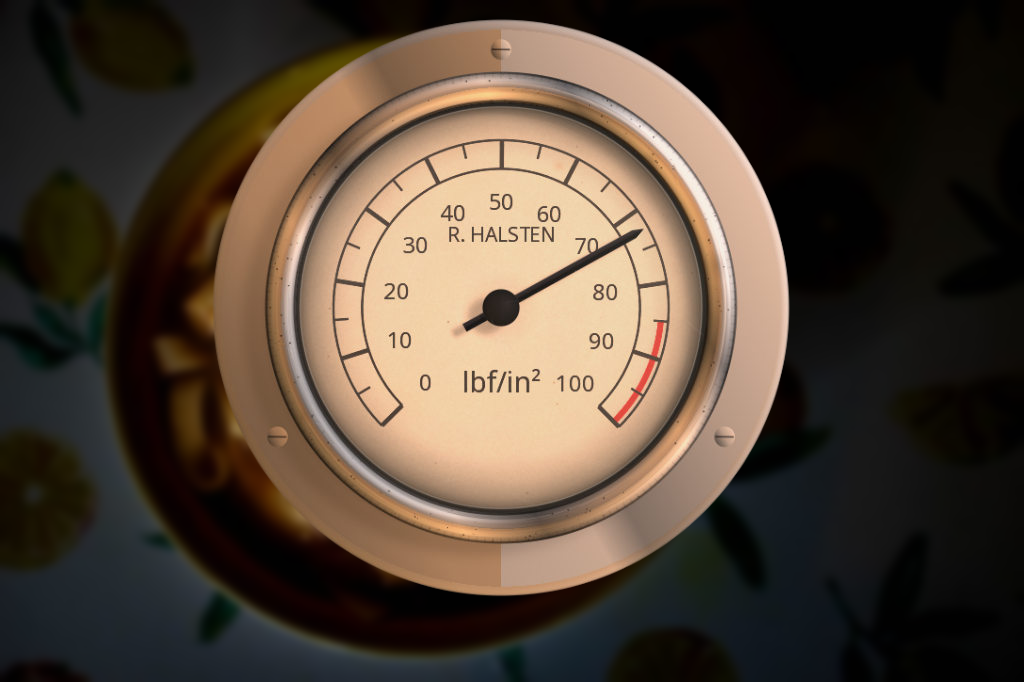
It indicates 72.5 psi
